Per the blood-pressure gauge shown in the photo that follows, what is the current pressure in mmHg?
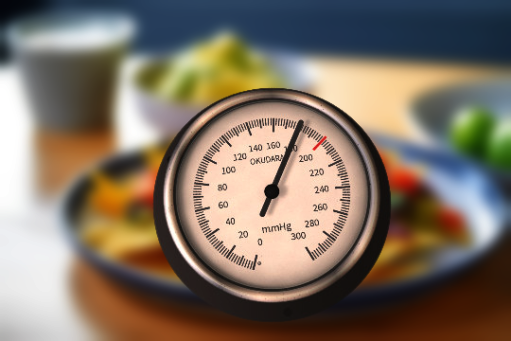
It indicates 180 mmHg
